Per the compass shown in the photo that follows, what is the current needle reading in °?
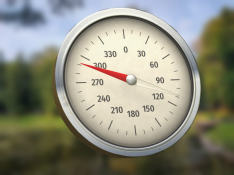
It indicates 290 °
